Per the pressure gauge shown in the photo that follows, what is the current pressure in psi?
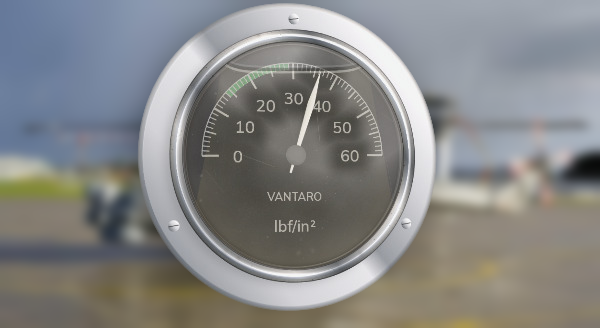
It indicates 36 psi
